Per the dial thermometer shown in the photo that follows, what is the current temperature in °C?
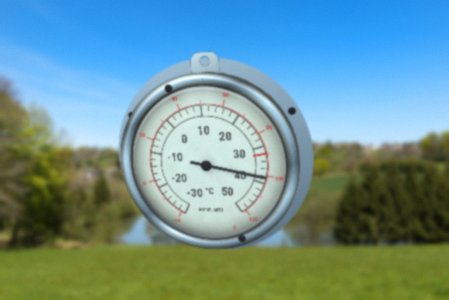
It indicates 38 °C
